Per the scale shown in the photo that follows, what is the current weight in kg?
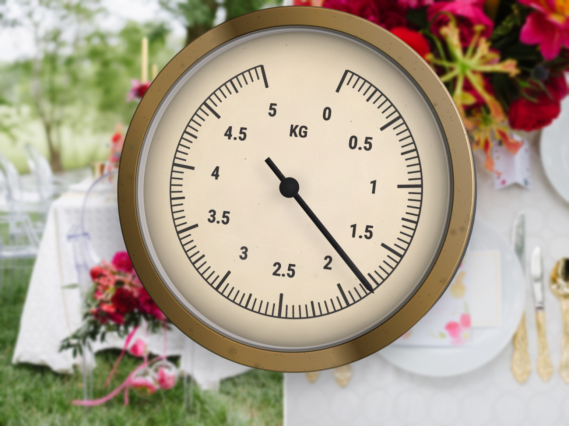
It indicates 1.8 kg
